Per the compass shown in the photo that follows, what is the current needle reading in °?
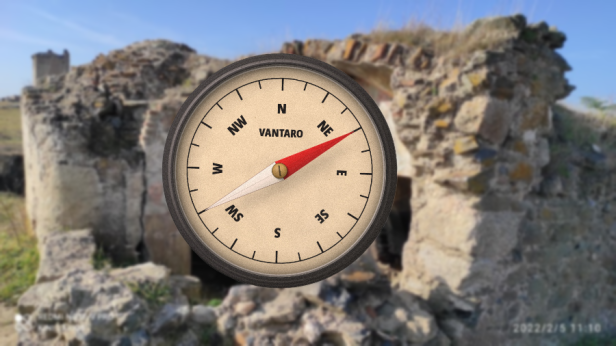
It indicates 60 °
